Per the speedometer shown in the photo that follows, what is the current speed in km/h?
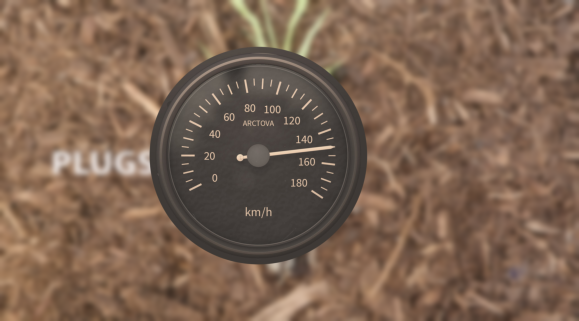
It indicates 150 km/h
